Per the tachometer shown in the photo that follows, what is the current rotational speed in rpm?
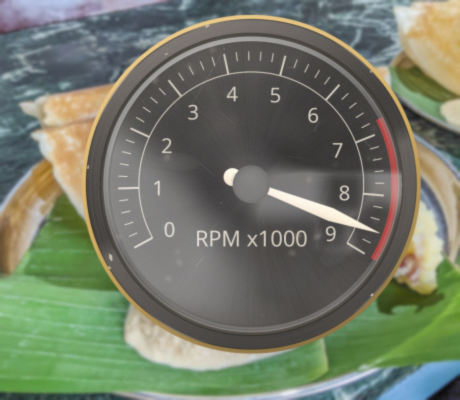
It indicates 8600 rpm
